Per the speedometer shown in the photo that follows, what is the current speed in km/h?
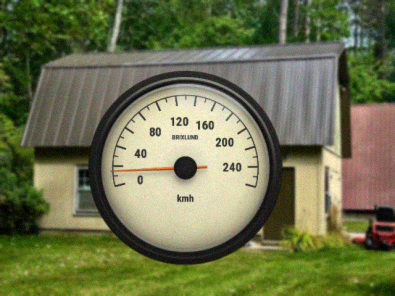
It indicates 15 km/h
